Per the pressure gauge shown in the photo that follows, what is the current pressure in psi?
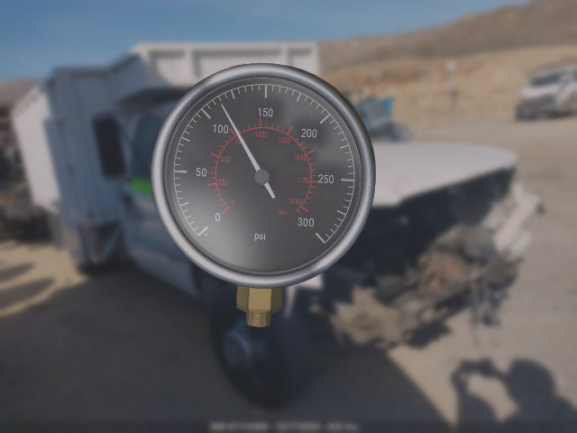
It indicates 115 psi
